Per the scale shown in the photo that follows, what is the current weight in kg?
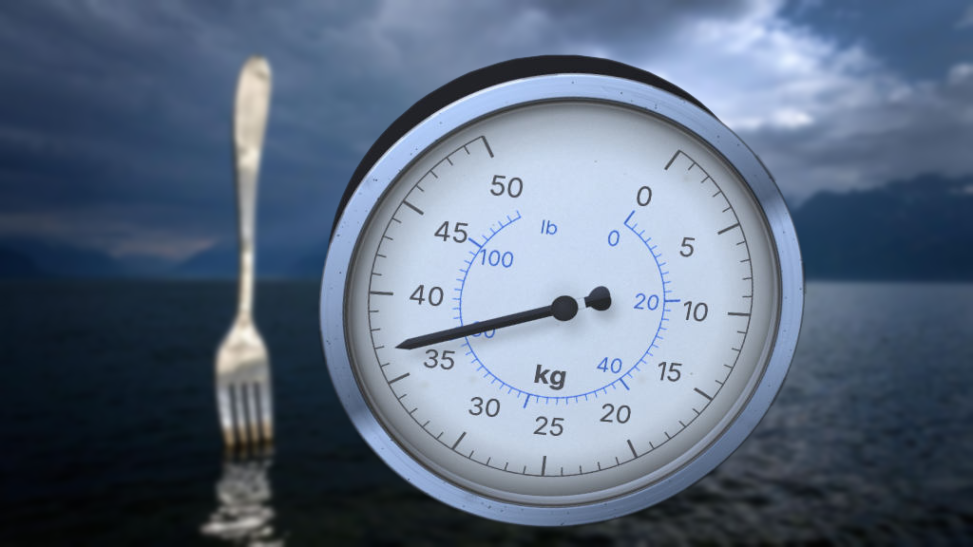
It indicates 37 kg
